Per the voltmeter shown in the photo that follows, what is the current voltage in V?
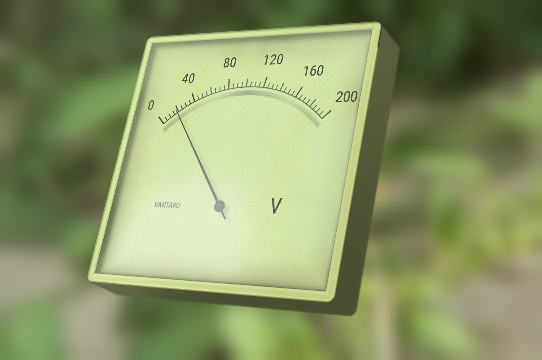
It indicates 20 V
